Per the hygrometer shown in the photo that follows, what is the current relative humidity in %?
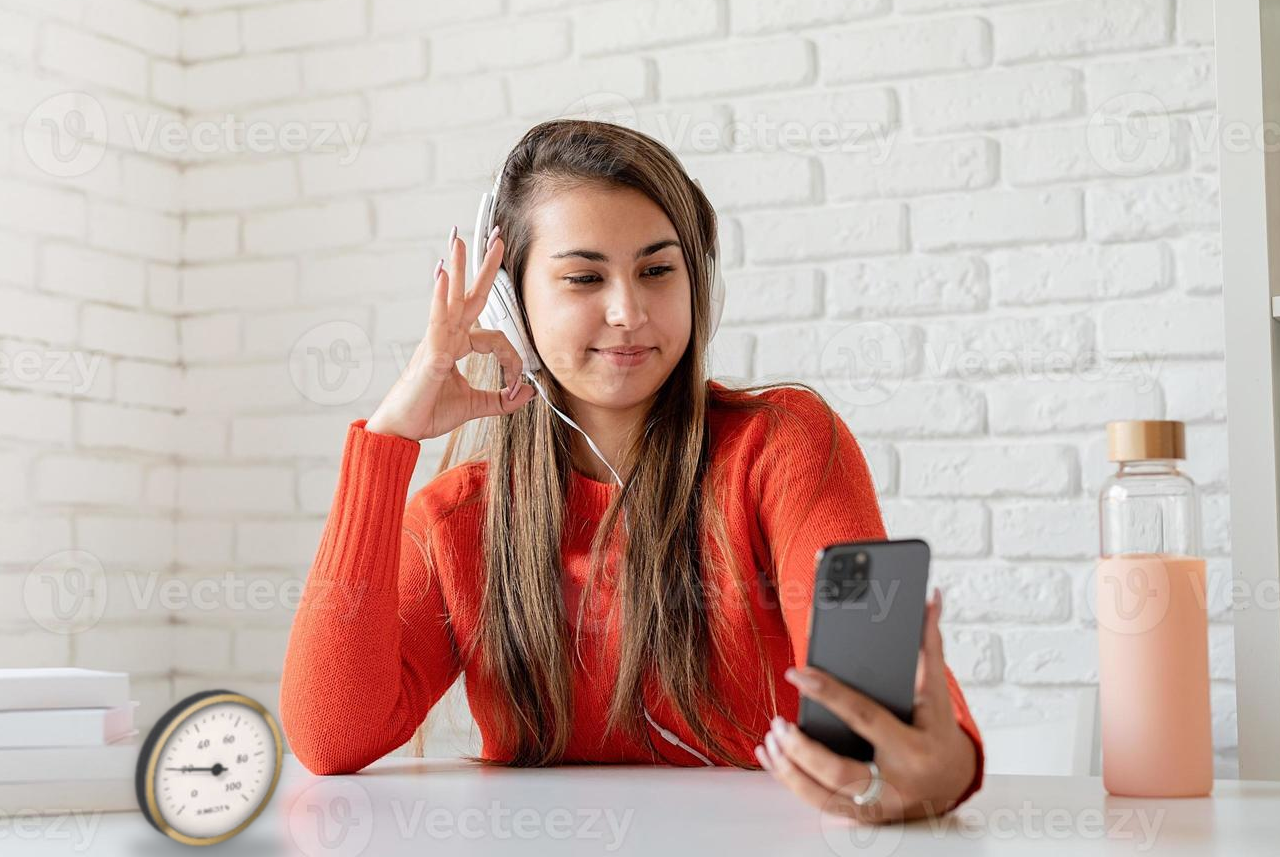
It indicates 20 %
